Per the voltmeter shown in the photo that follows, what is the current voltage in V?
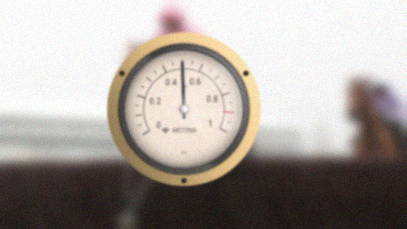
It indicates 0.5 V
